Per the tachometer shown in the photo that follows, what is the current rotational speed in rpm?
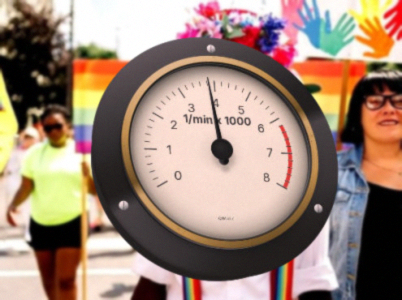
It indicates 3800 rpm
